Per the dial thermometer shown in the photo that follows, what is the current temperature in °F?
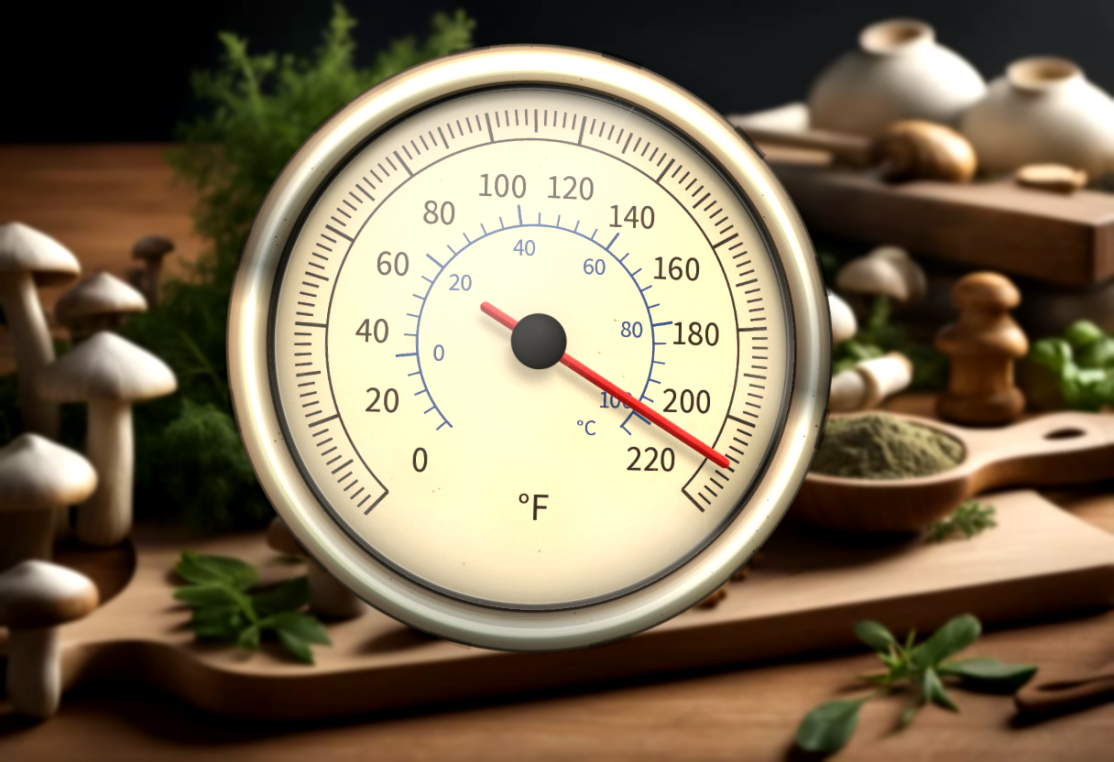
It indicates 210 °F
